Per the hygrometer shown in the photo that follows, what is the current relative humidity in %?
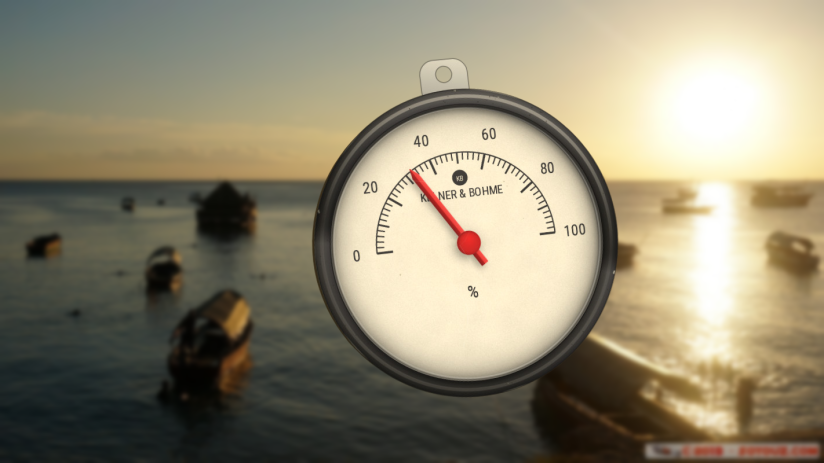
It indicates 32 %
